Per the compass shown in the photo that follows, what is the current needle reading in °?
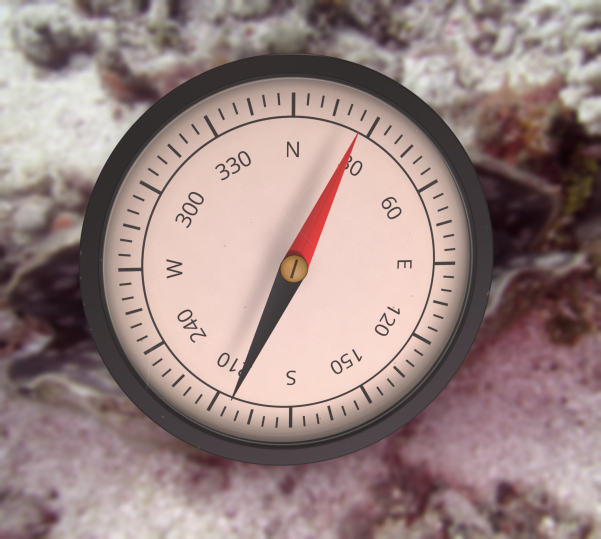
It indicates 25 °
